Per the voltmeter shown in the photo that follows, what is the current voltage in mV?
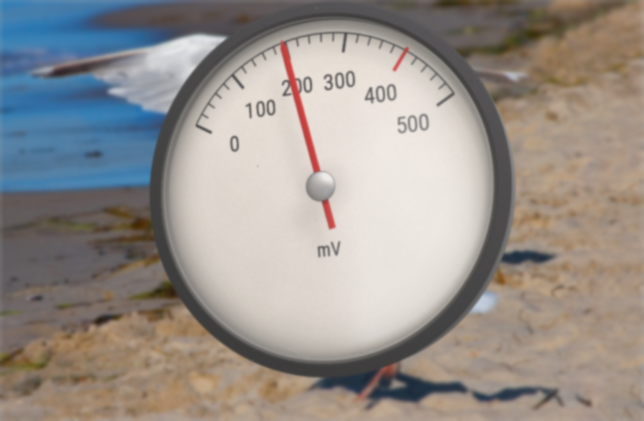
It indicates 200 mV
